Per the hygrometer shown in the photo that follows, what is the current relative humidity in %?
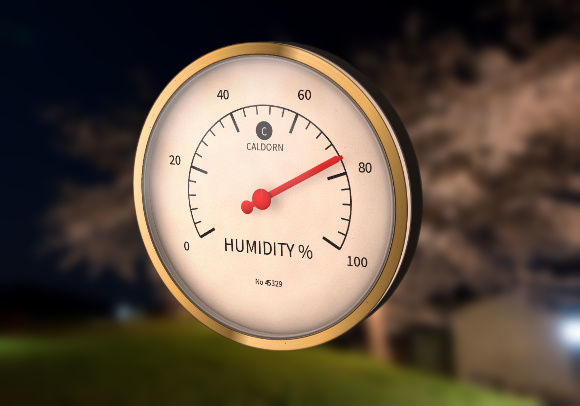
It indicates 76 %
